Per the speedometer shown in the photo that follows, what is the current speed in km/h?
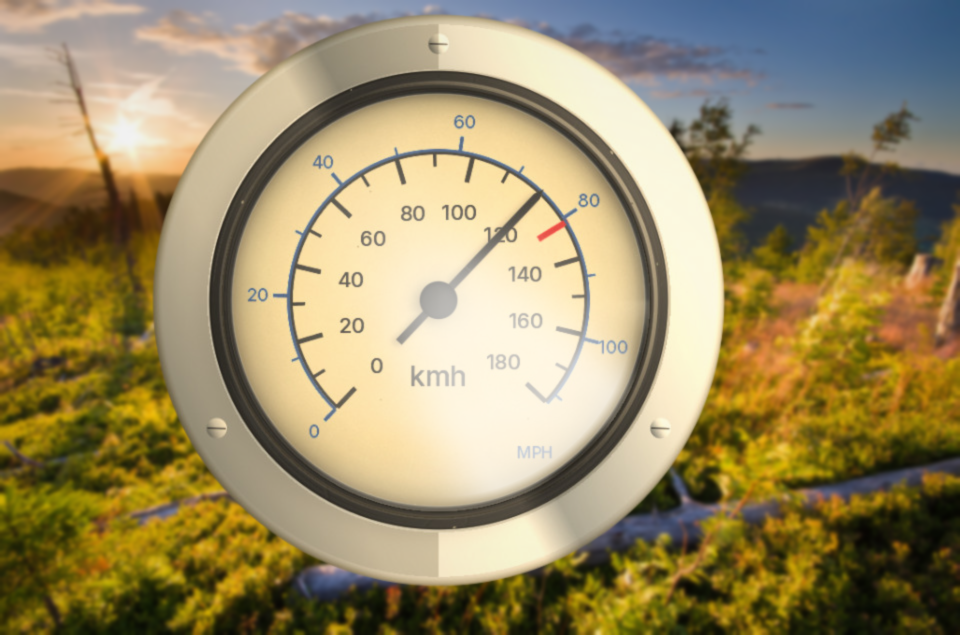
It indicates 120 km/h
